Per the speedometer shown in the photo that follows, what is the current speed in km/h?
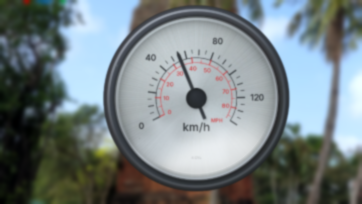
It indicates 55 km/h
